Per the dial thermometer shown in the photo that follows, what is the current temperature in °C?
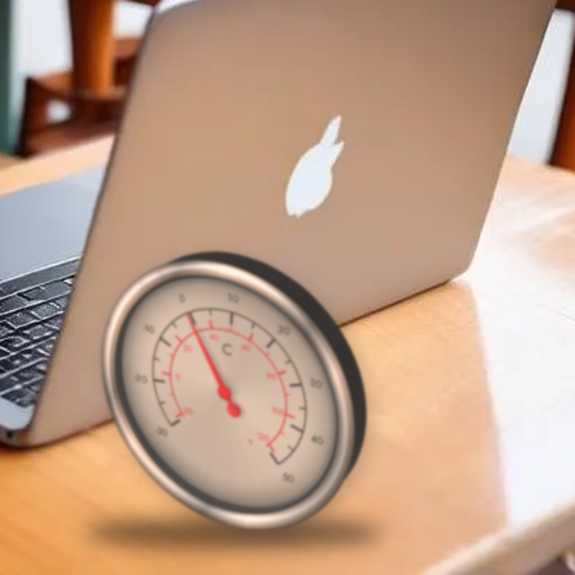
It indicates 0 °C
